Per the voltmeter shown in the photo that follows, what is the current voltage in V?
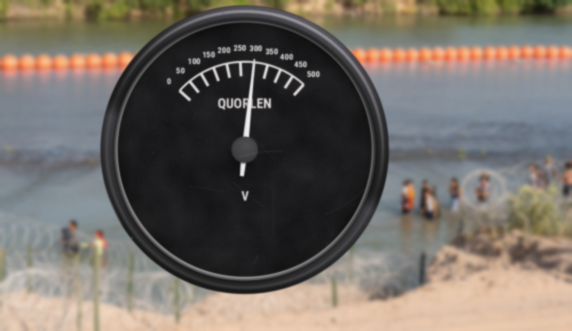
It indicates 300 V
